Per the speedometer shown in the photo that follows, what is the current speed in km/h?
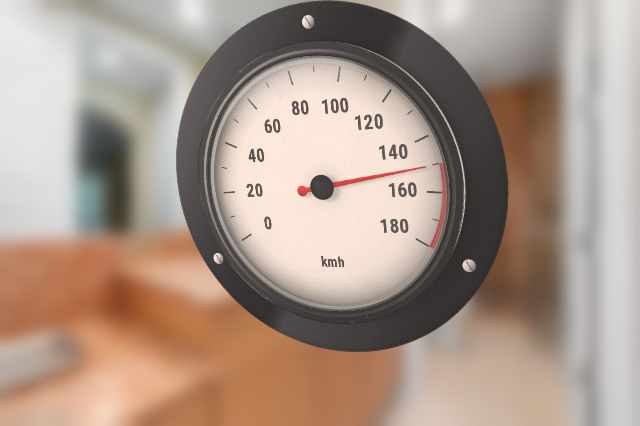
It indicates 150 km/h
